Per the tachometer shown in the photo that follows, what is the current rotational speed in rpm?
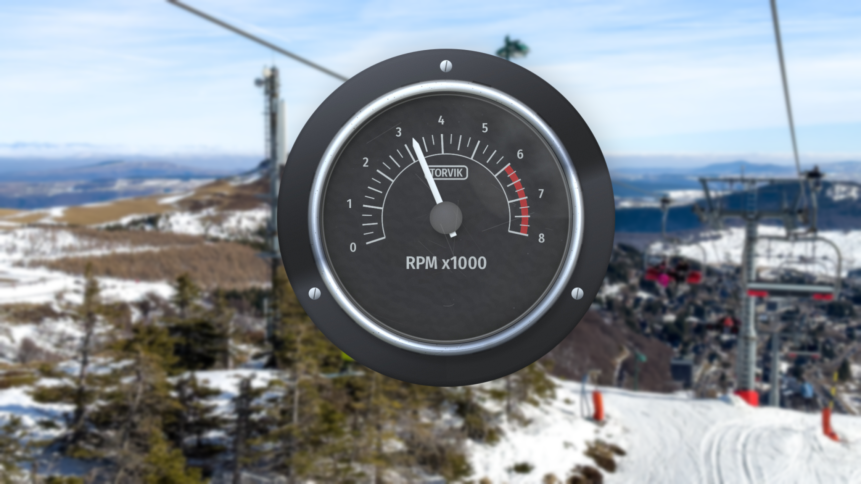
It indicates 3250 rpm
